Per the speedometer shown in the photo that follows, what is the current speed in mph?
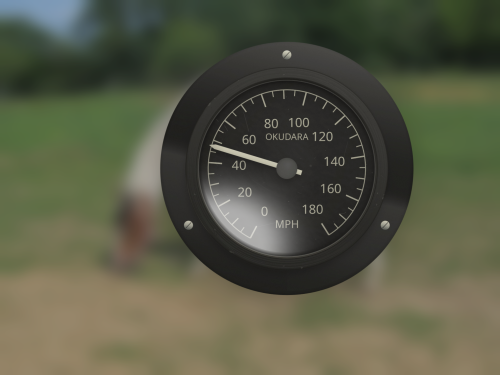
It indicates 47.5 mph
